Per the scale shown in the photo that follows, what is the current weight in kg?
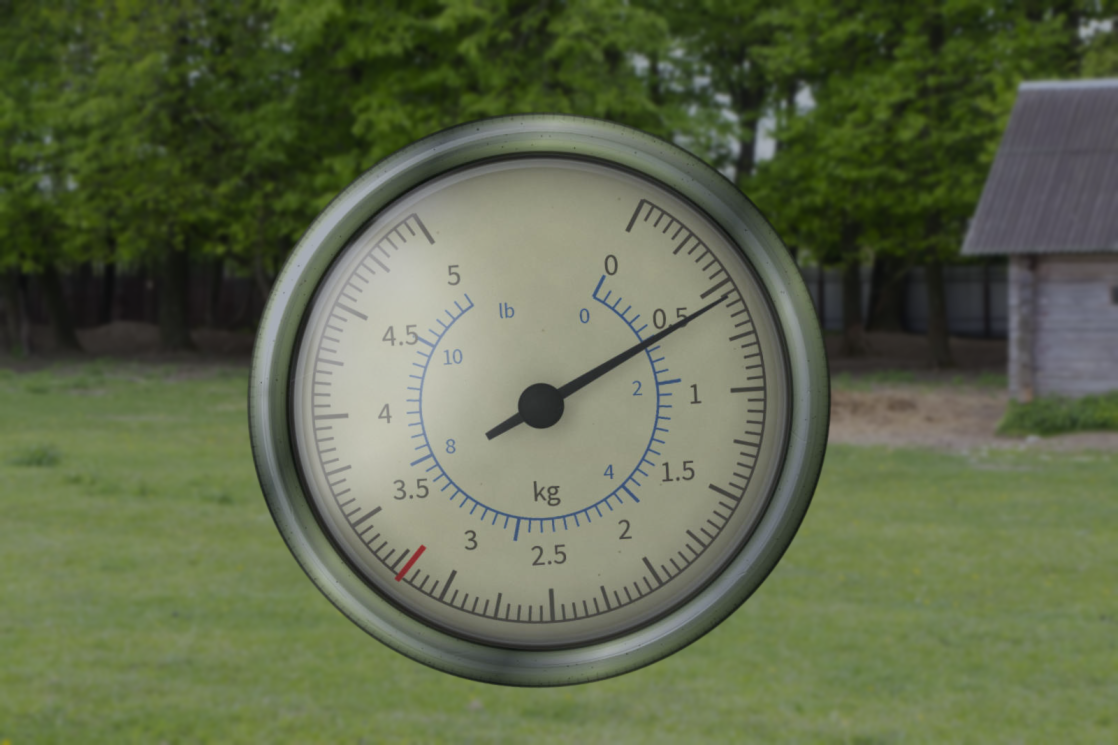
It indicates 0.55 kg
